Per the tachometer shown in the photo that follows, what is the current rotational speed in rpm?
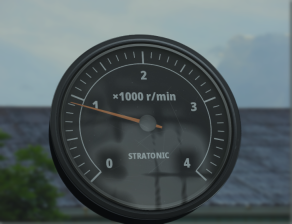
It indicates 900 rpm
